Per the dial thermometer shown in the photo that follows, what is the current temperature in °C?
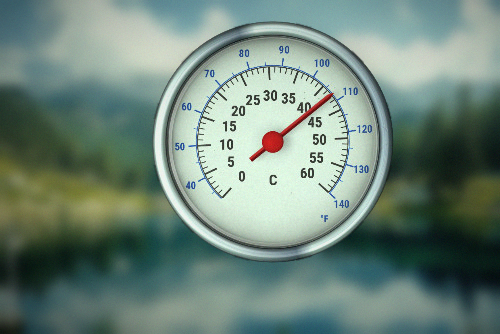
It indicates 42 °C
